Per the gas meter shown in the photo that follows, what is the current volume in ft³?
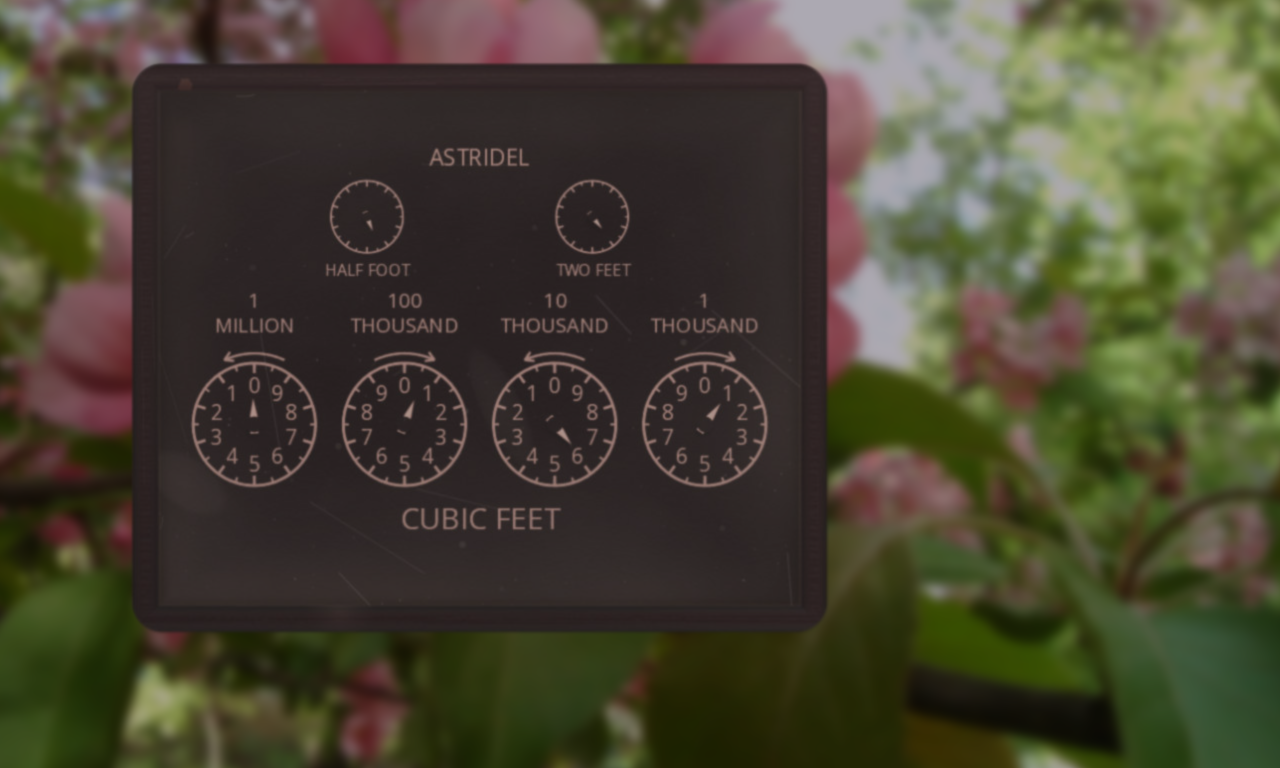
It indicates 6100 ft³
